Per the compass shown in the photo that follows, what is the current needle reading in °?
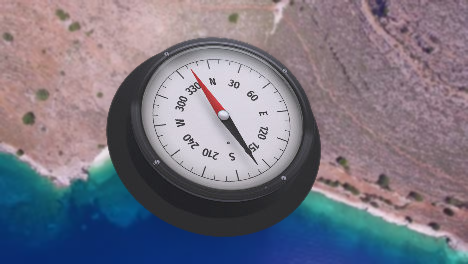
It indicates 340 °
